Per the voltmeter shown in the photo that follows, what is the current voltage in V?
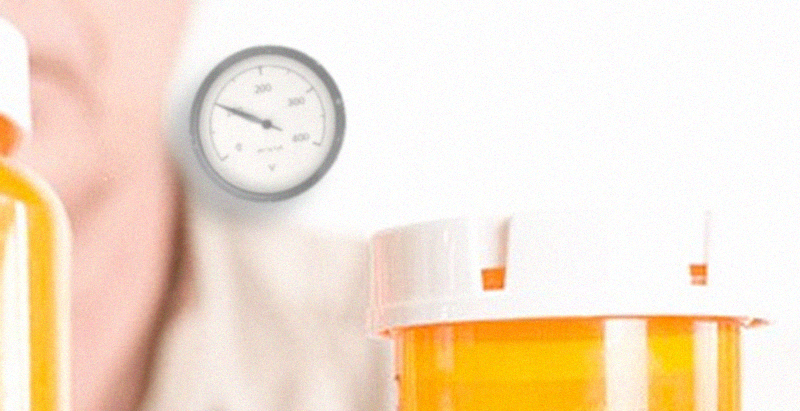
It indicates 100 V
